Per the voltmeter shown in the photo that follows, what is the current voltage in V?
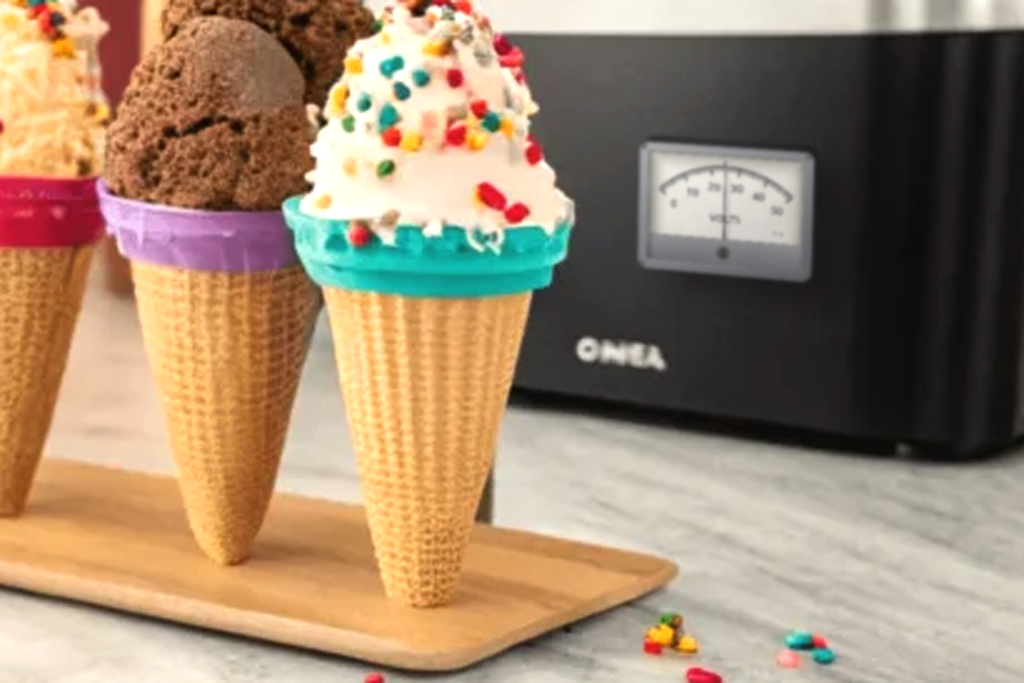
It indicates 25 V
